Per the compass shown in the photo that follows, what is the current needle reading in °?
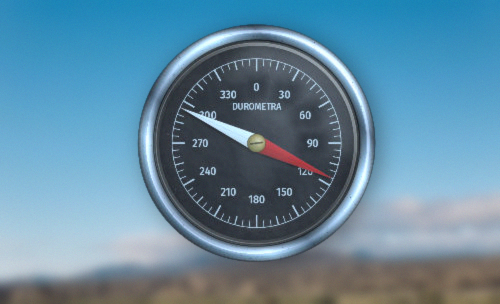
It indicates 115 °
